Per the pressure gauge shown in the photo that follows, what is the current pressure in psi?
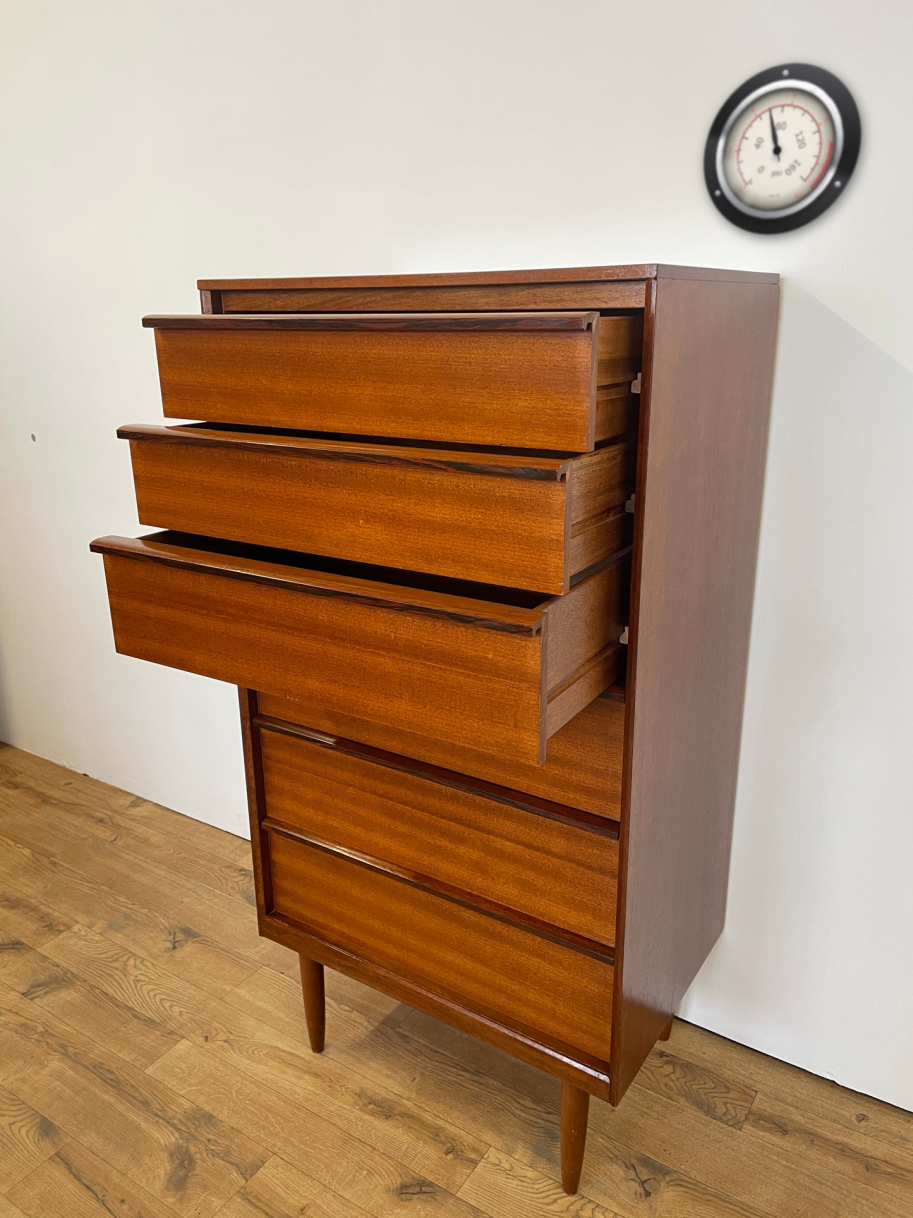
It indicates 70 psi
